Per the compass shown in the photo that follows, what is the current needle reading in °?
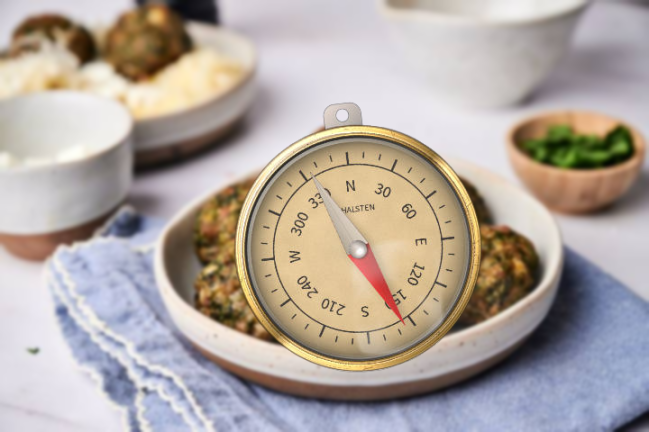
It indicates 155 °
